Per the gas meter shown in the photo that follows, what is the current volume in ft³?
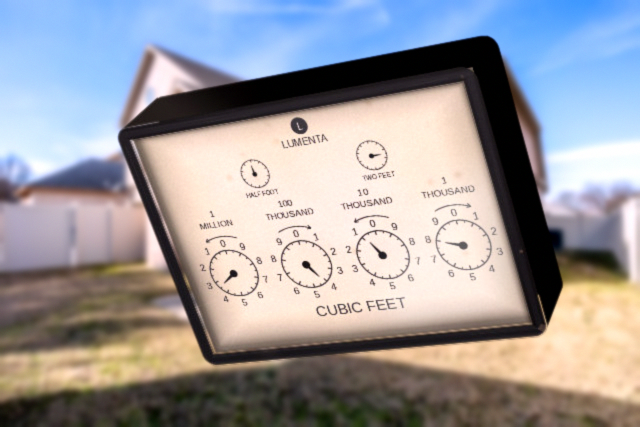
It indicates 340800 ft³
